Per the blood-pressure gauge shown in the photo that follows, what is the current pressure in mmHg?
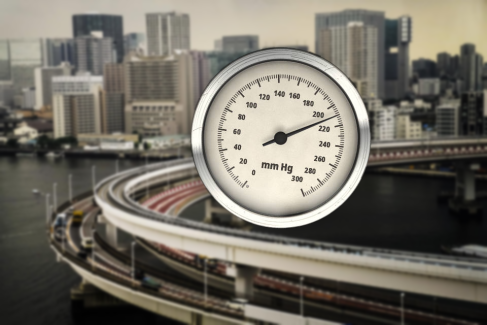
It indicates 210 mmHg
